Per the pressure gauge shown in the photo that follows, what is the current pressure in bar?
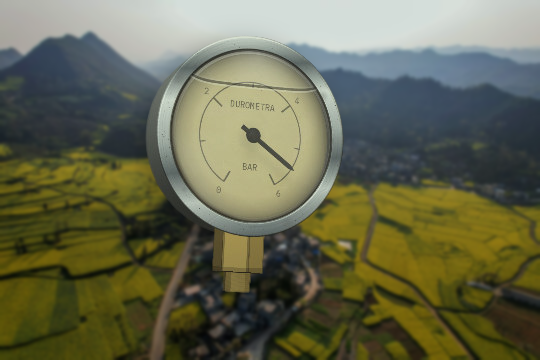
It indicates 5.5 bar
